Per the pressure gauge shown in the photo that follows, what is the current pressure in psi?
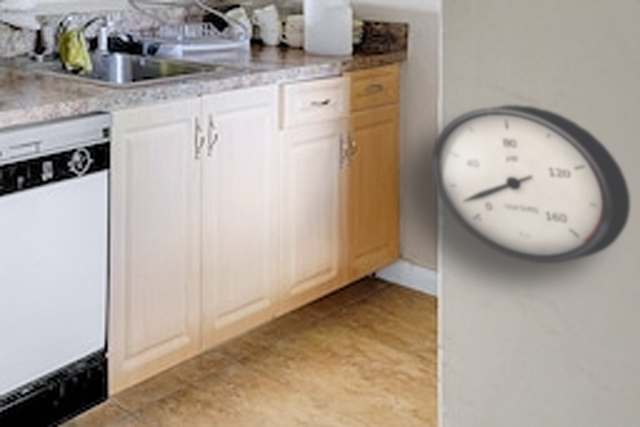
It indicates 10 psi
